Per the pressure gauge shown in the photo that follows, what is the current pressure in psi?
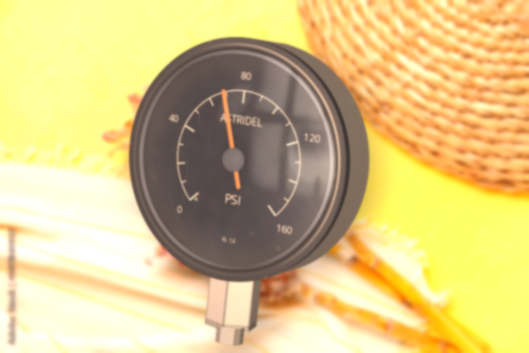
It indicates 70 psi
